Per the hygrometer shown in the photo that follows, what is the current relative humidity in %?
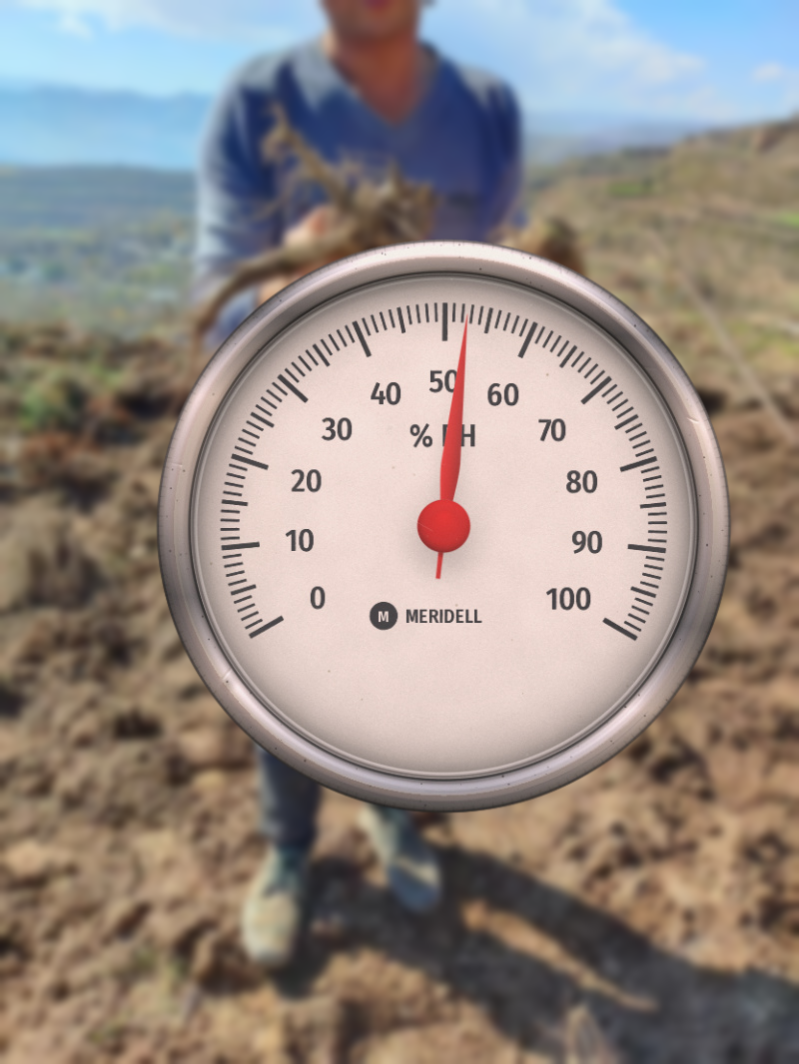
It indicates 52.5 %
